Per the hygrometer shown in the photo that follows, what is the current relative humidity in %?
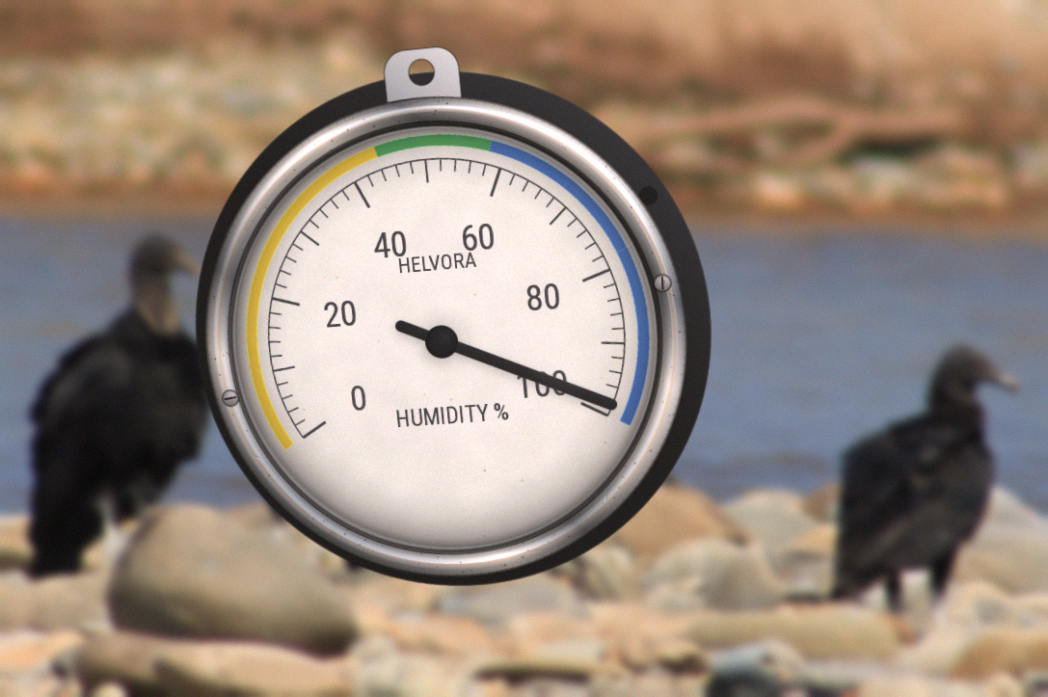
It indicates 98 %
